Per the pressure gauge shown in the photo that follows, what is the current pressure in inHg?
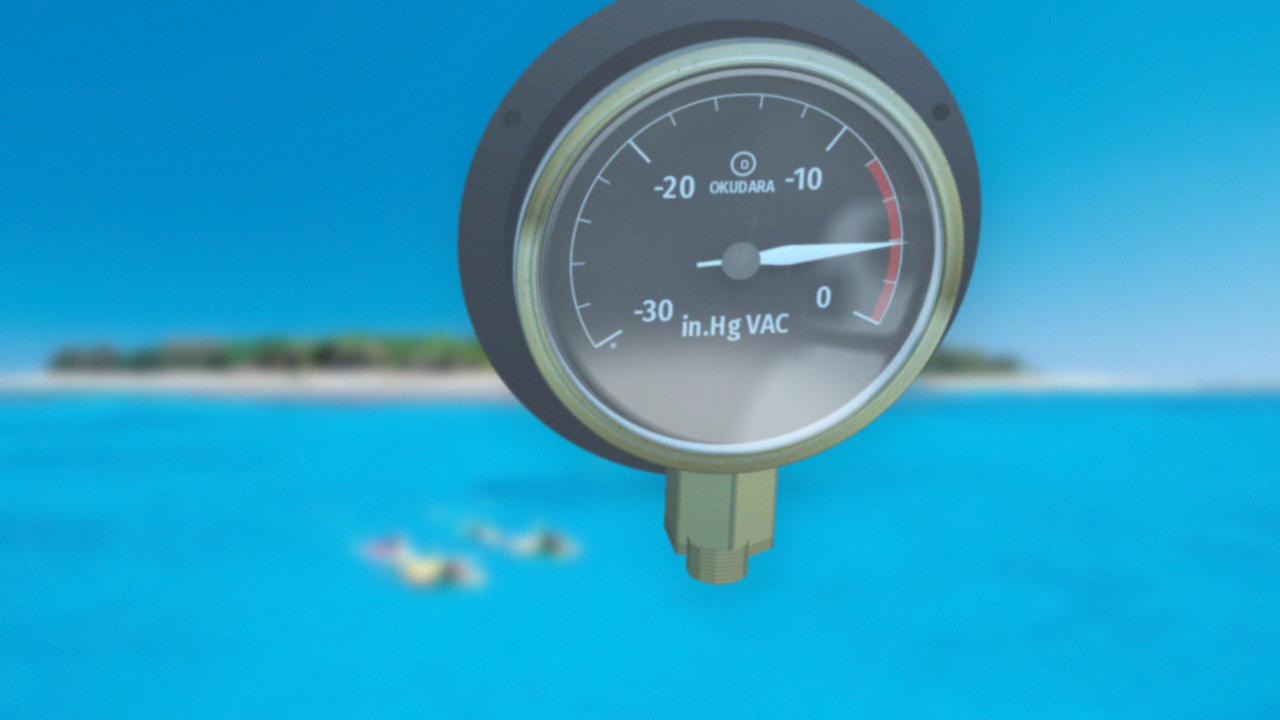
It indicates -4 inHg
